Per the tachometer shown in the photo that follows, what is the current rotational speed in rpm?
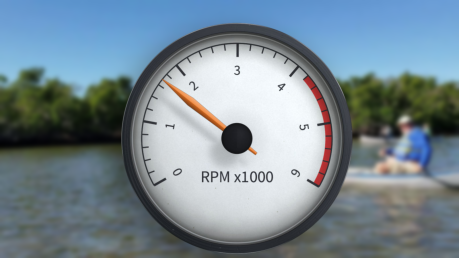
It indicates 1700 rpm
